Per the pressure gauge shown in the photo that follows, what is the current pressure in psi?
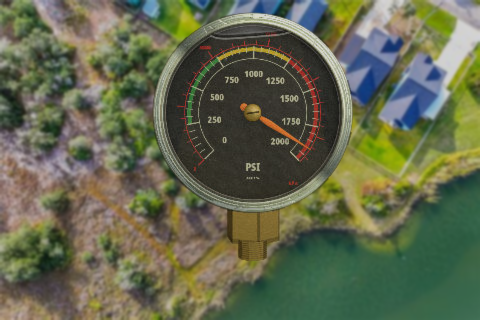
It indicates 1900 psi
